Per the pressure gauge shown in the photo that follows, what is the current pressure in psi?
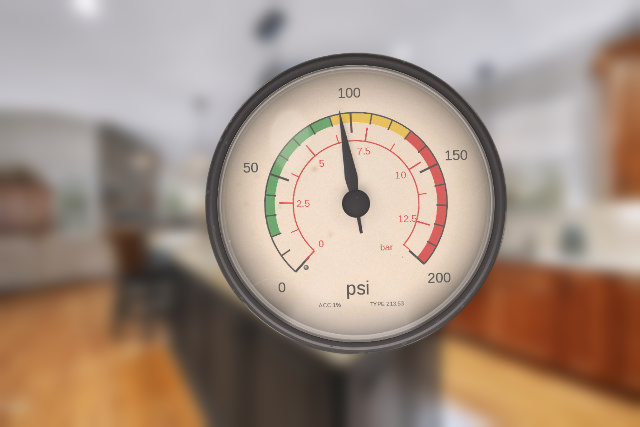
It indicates 95 psi
